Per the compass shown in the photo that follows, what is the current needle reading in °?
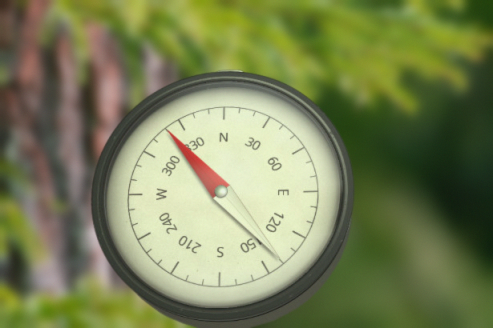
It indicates 320 °
